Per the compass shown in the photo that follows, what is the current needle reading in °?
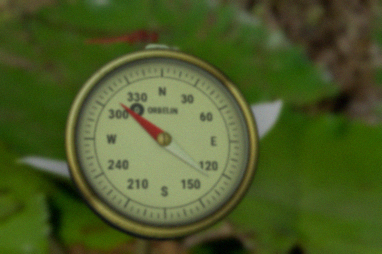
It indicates 310 °
